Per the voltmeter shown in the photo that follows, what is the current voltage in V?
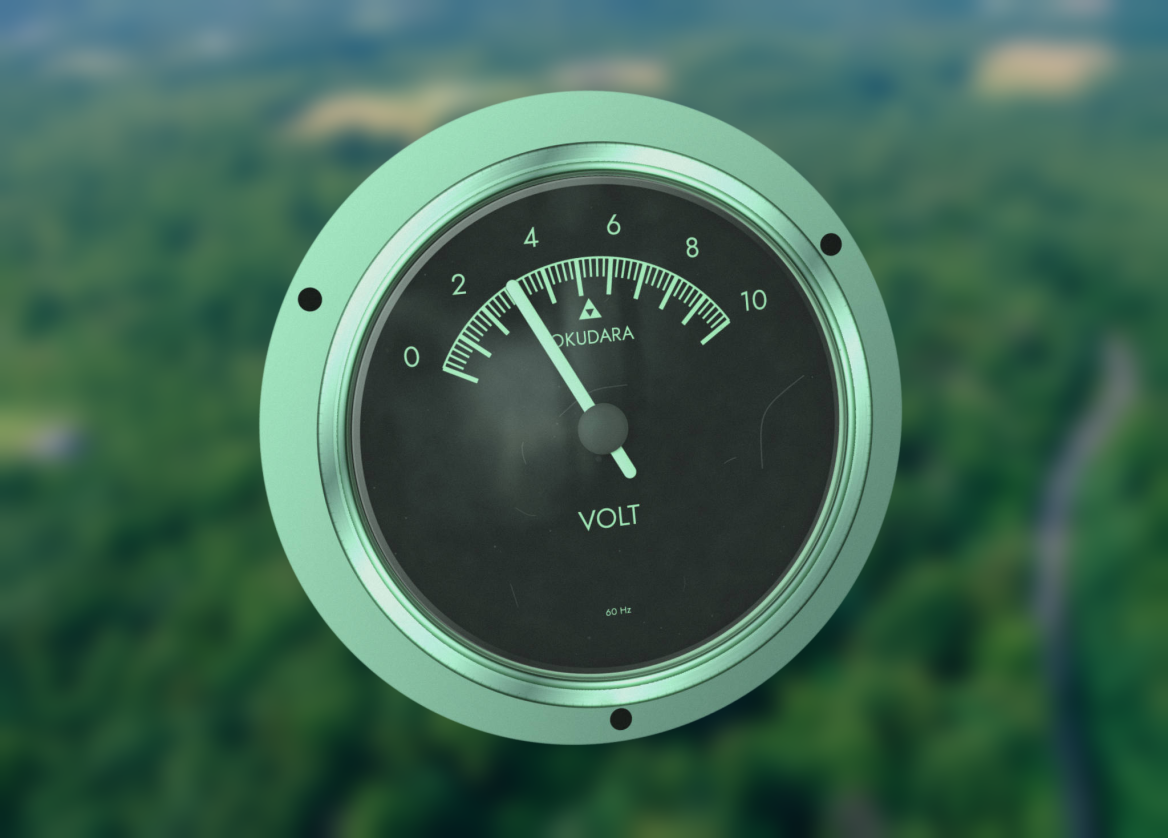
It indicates 3 V
